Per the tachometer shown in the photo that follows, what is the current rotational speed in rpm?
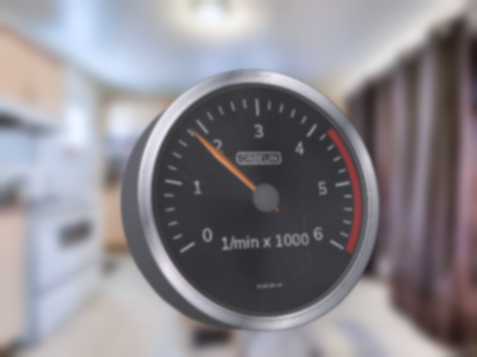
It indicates 1800 rpm
